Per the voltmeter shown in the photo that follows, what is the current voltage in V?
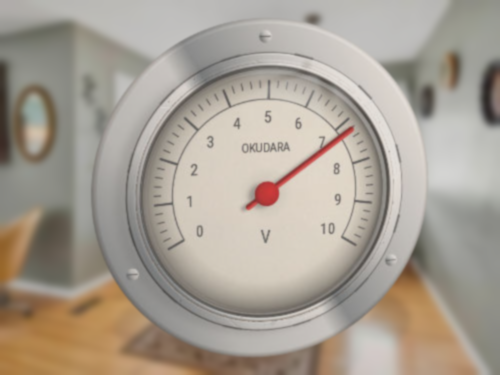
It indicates 7.2 V
